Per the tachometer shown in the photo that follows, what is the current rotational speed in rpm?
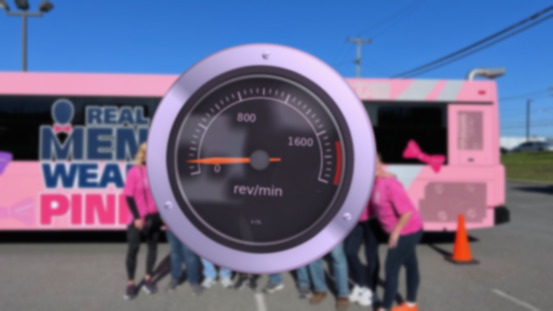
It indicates 100 rpm
